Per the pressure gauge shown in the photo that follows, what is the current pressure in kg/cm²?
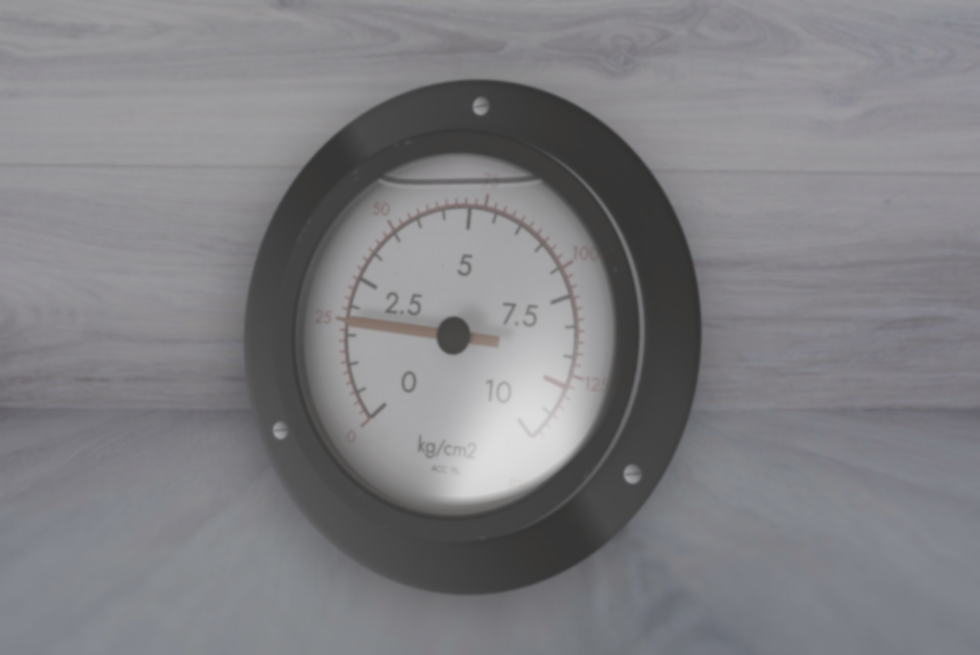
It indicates 1.75 kg/cm²
